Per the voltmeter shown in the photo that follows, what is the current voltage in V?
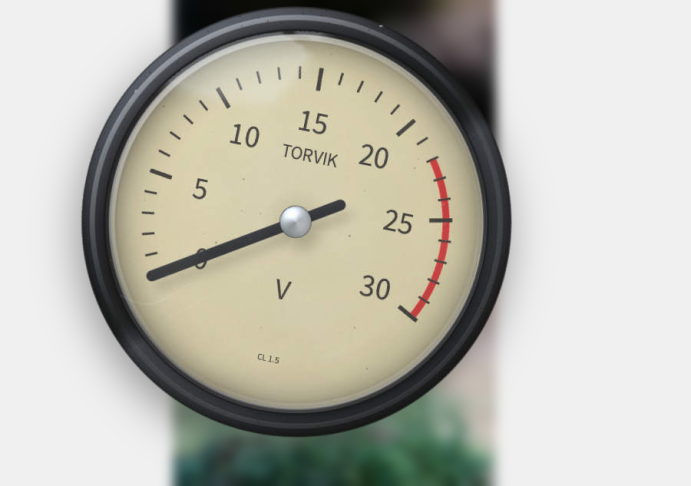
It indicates 0 V
